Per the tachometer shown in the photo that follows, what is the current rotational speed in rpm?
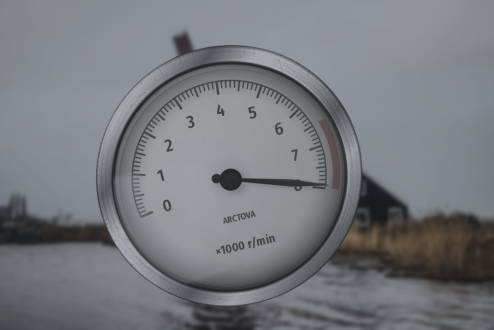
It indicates 7900 rpm
